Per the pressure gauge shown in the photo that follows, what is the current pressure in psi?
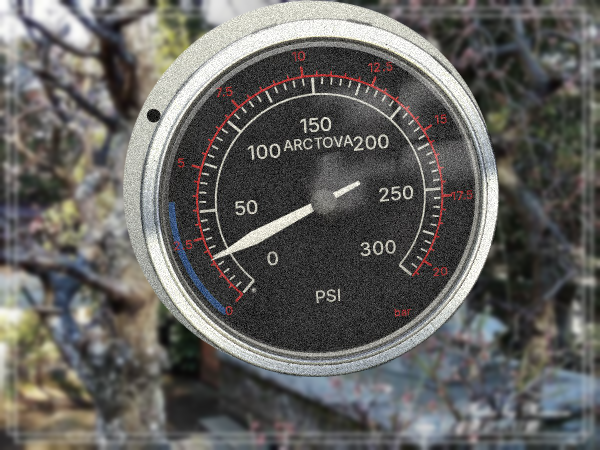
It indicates 25 psi
